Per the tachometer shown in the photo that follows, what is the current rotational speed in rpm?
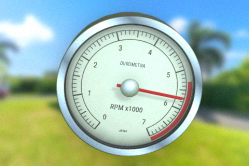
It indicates 5700 rpm
